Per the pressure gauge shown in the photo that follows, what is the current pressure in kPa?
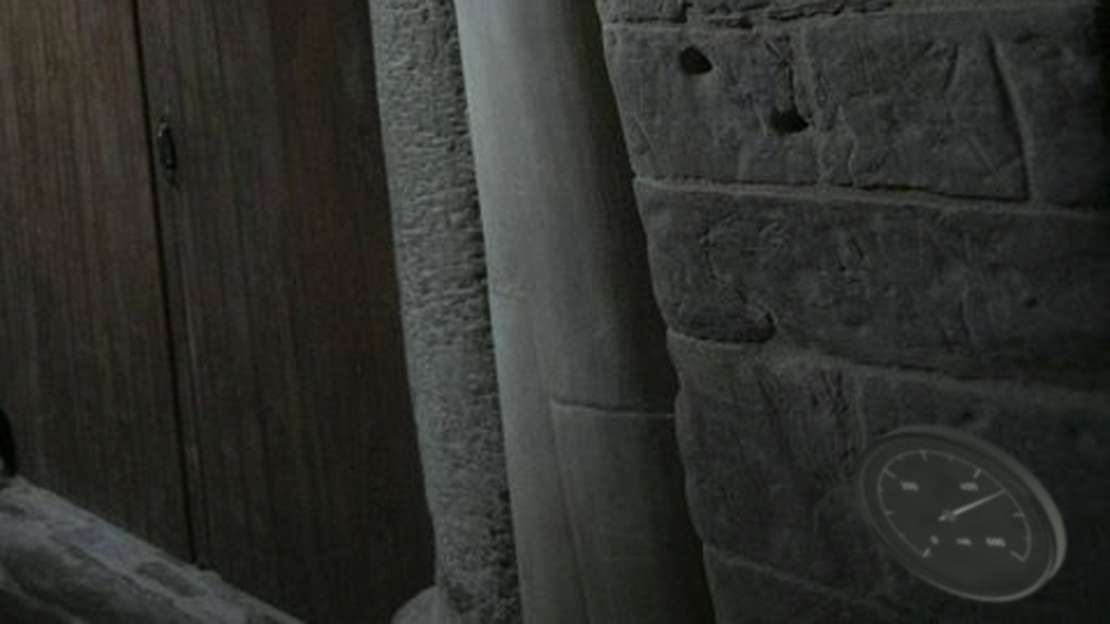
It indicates 450 kPa
